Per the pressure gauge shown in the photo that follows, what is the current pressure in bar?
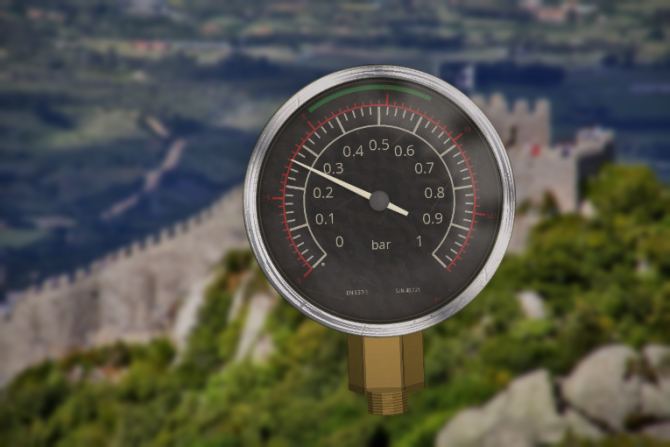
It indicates 0.26 bar
